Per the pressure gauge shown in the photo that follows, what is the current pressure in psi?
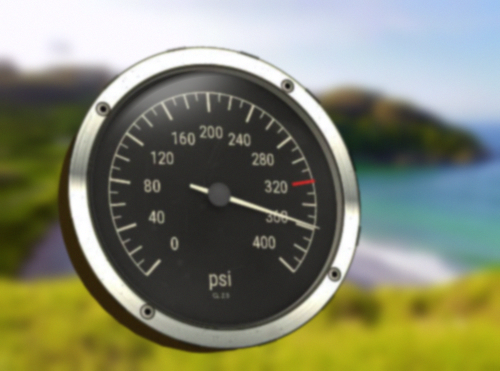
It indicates 360 psi
